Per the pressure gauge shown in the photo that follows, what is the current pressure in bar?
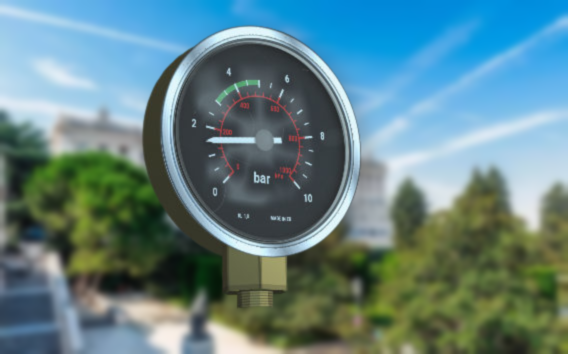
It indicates 1.5 bar
